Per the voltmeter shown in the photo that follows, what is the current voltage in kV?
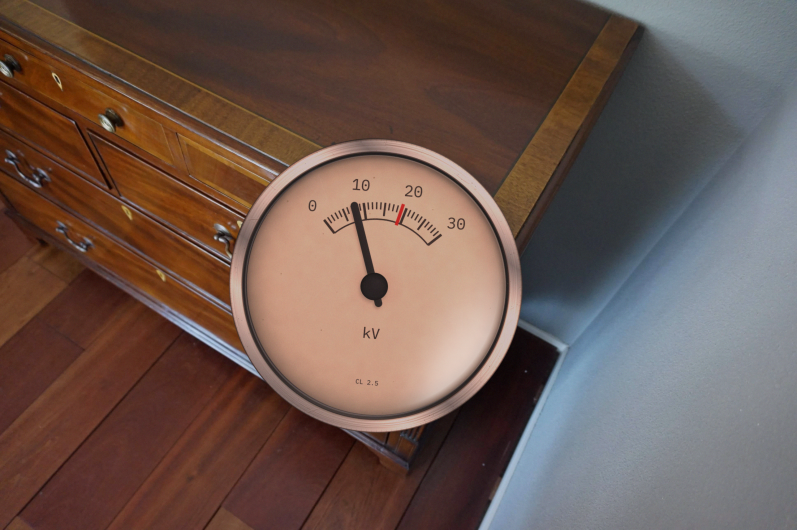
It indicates 8 kV
